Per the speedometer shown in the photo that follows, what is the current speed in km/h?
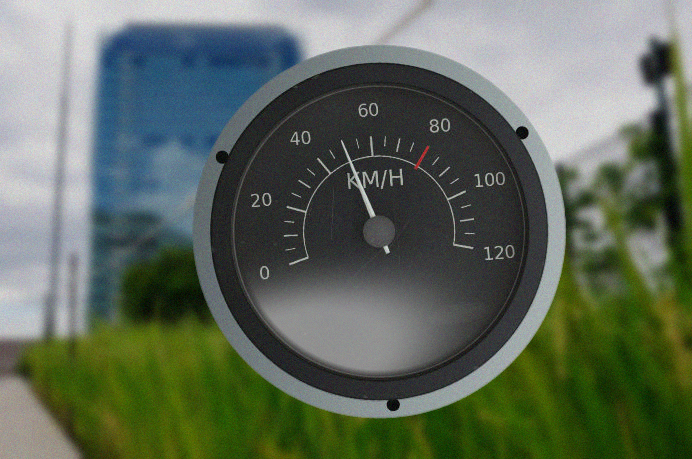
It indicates 50 km/h
